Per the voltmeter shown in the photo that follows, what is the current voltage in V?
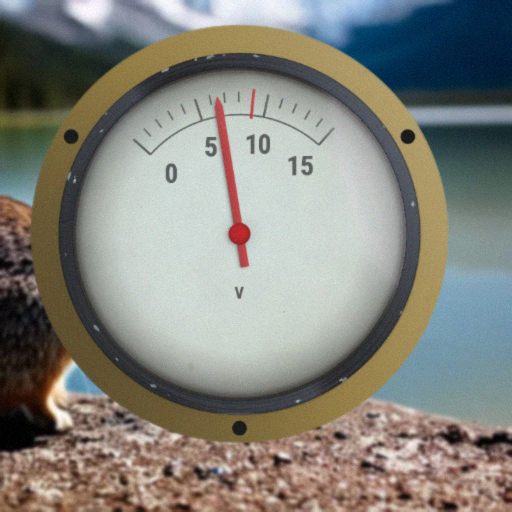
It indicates 6.5 V
